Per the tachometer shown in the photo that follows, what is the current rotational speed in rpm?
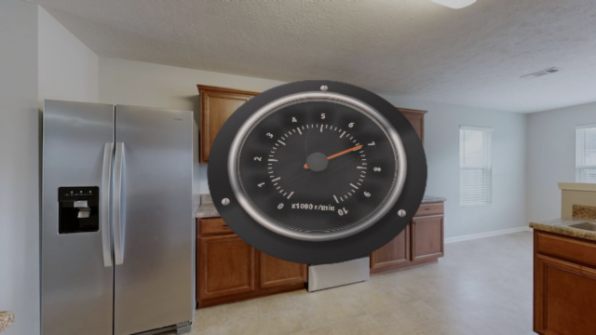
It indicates 7000 rpm
